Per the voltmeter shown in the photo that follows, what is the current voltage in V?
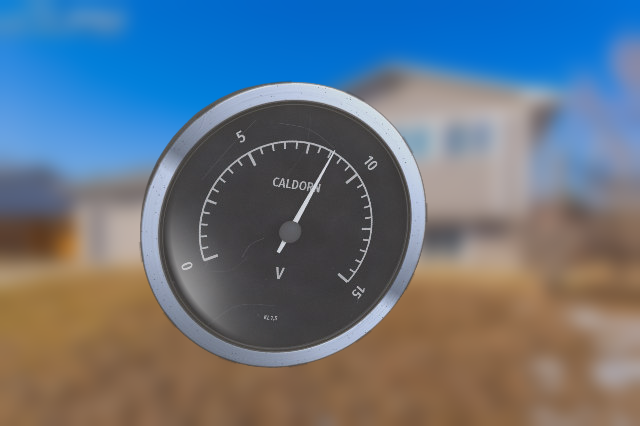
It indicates 8.5 V
